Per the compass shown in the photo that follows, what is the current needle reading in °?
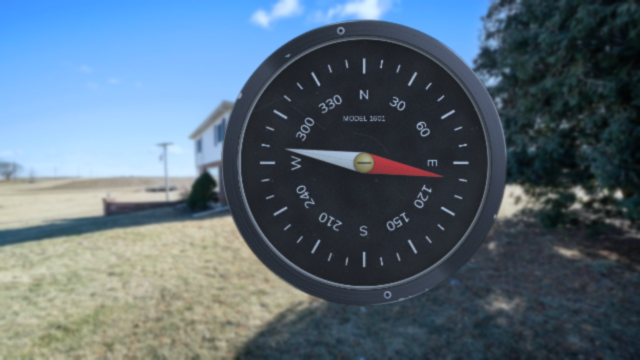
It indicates 100 °
